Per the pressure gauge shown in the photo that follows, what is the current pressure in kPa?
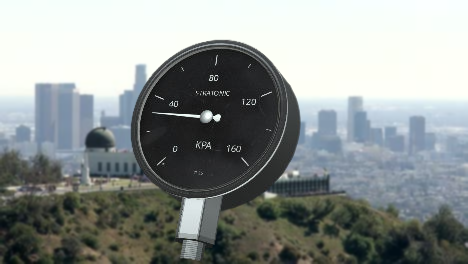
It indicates 30 kPa
